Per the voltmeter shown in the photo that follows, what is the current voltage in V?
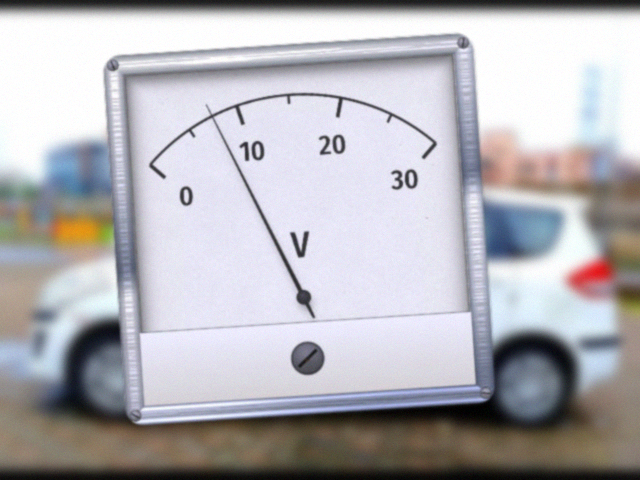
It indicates 7.5 V
